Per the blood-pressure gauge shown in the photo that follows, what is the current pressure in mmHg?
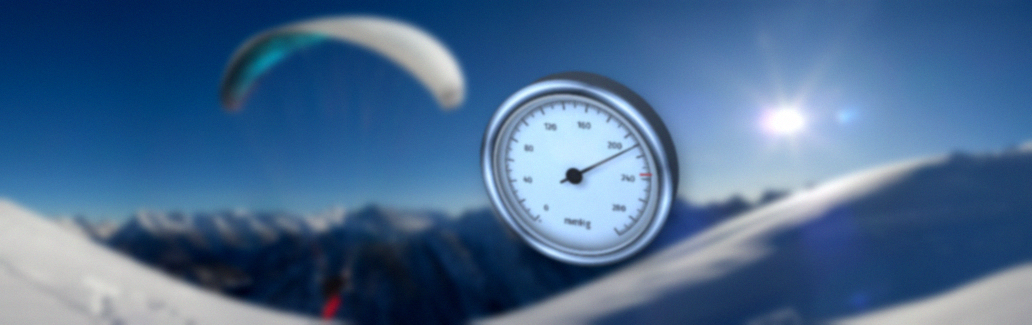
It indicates 210 mmHg
